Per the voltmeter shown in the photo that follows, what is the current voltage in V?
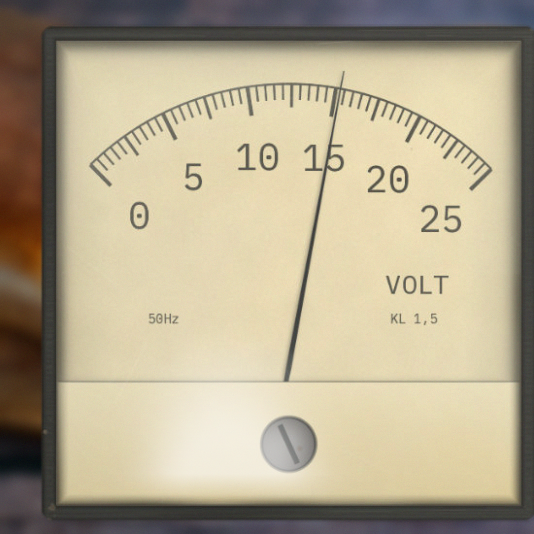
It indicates 15.25 V
